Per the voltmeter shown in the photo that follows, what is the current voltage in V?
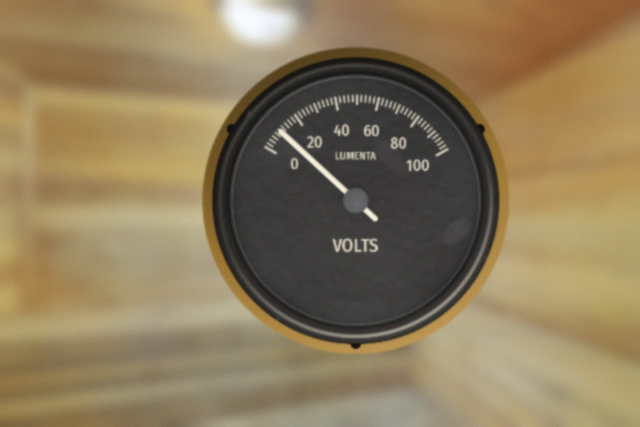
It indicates 10 V
